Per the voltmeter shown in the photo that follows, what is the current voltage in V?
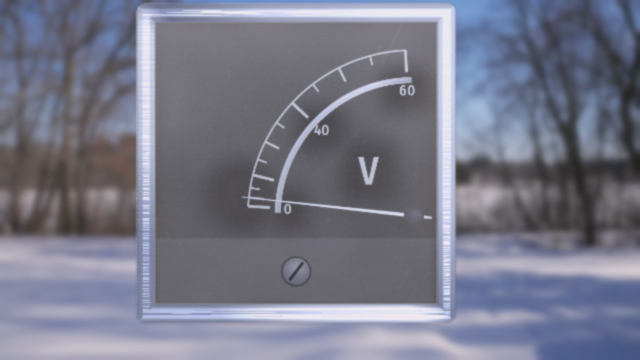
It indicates 10 V
